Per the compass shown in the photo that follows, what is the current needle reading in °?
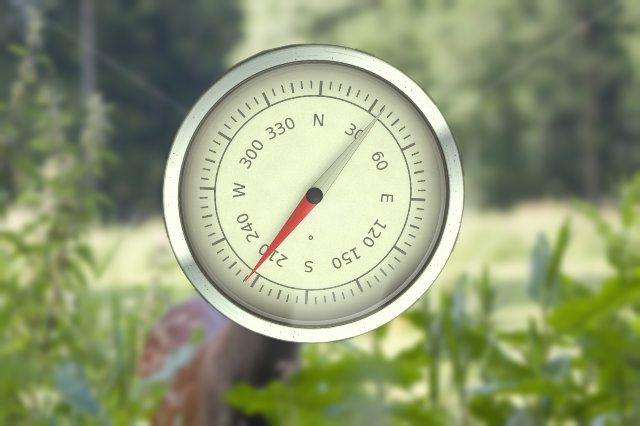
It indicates 215 °
